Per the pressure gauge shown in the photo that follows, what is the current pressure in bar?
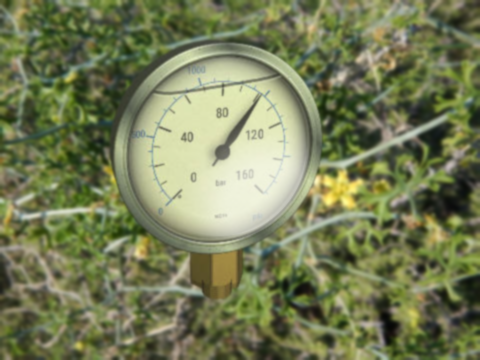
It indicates 100 bar
